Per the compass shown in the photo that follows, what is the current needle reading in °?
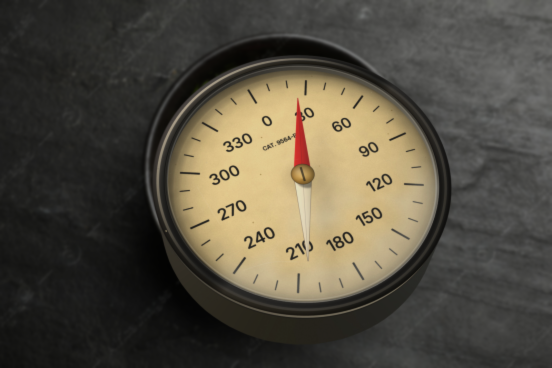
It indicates 25 °
